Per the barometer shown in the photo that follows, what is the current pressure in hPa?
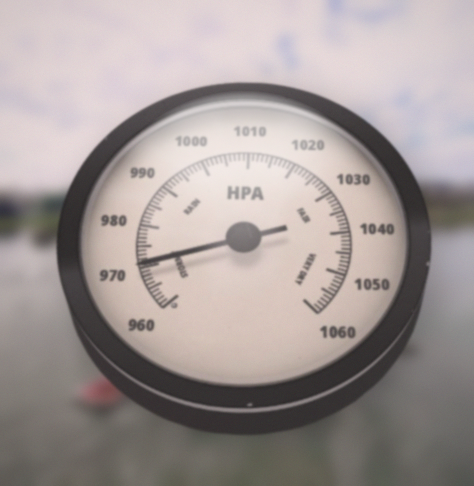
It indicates 970 hPa
